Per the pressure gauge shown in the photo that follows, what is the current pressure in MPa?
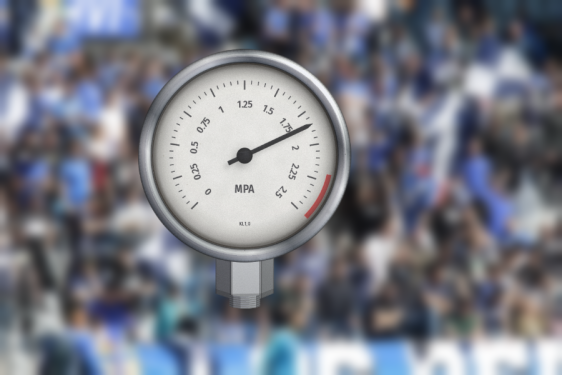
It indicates 1.85 MPa
